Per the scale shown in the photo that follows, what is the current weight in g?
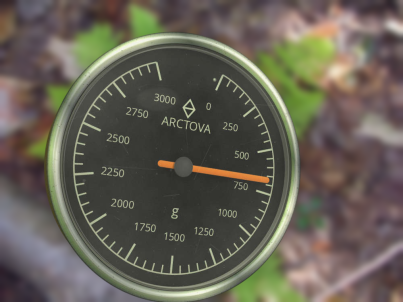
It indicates 675 g
